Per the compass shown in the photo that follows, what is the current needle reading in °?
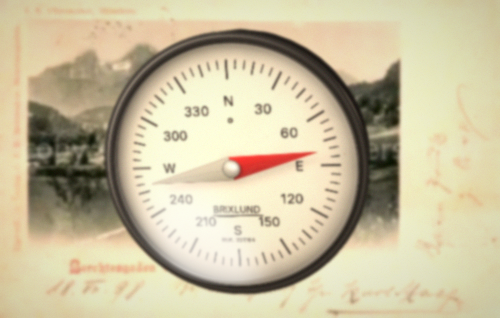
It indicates 80 °
